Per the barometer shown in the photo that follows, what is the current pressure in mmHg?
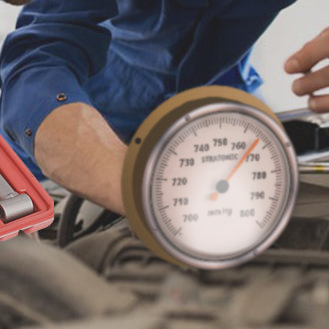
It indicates 765 mmHg
